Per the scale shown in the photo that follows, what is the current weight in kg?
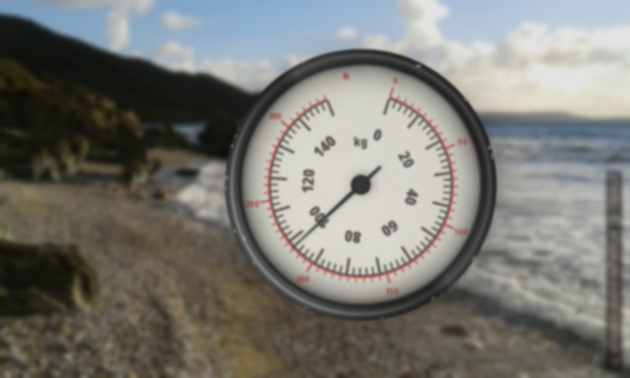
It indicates 98 kg
